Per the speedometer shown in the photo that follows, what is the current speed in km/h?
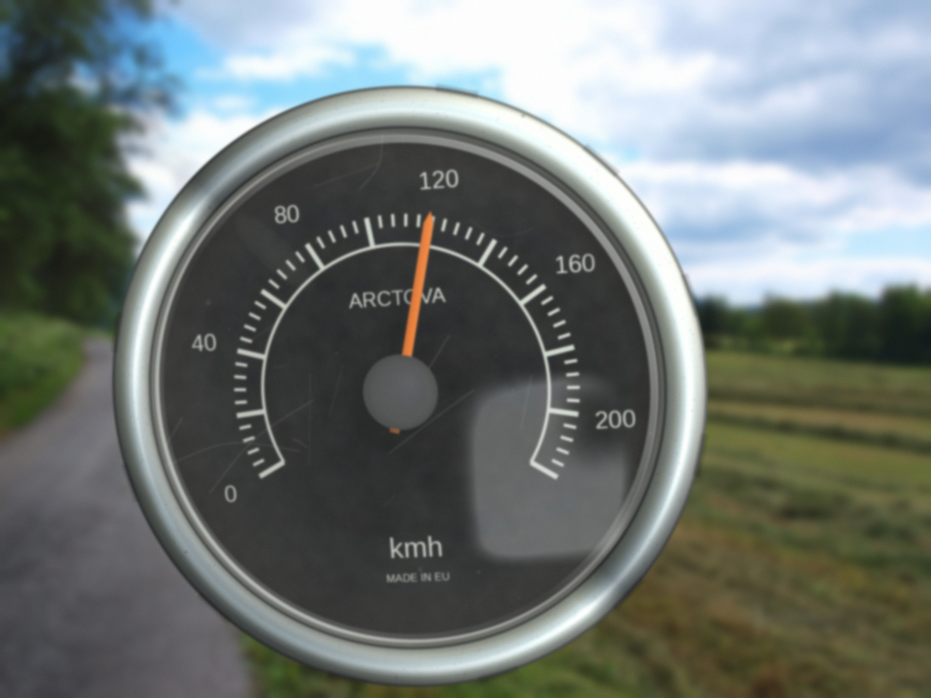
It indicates 120 km/h
